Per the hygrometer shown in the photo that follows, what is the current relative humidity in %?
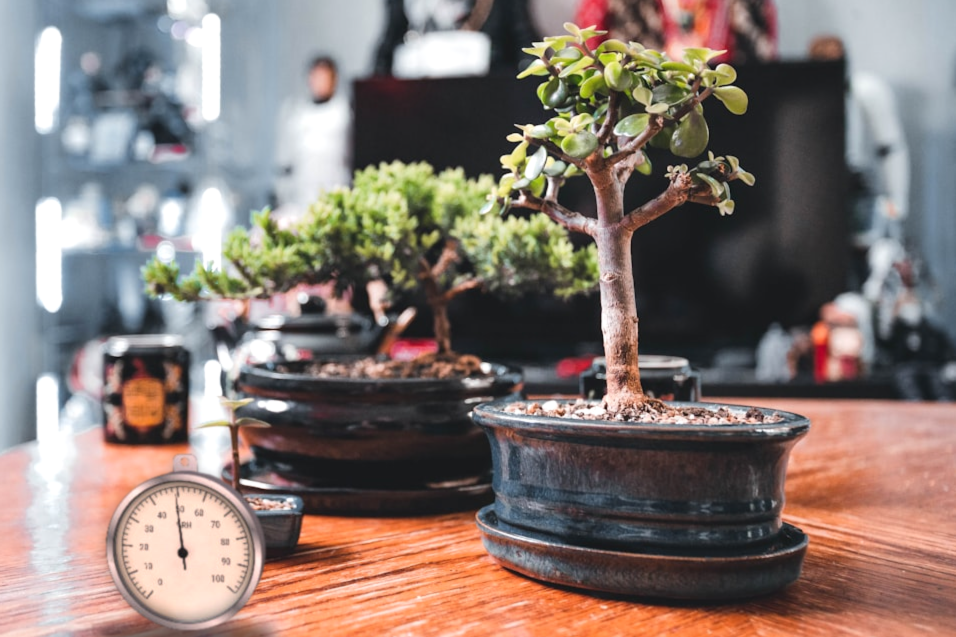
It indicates 50 %
